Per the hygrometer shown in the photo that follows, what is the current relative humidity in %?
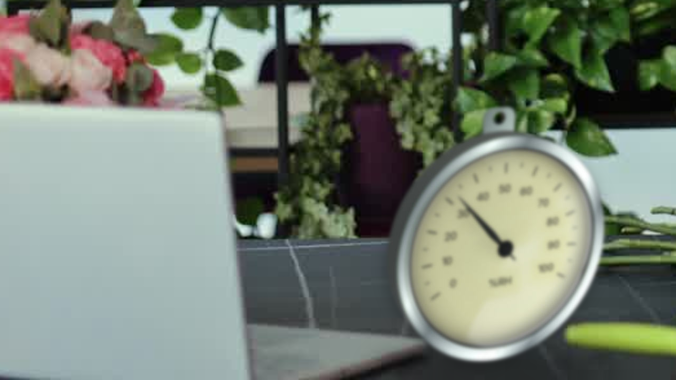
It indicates 32.5 %
